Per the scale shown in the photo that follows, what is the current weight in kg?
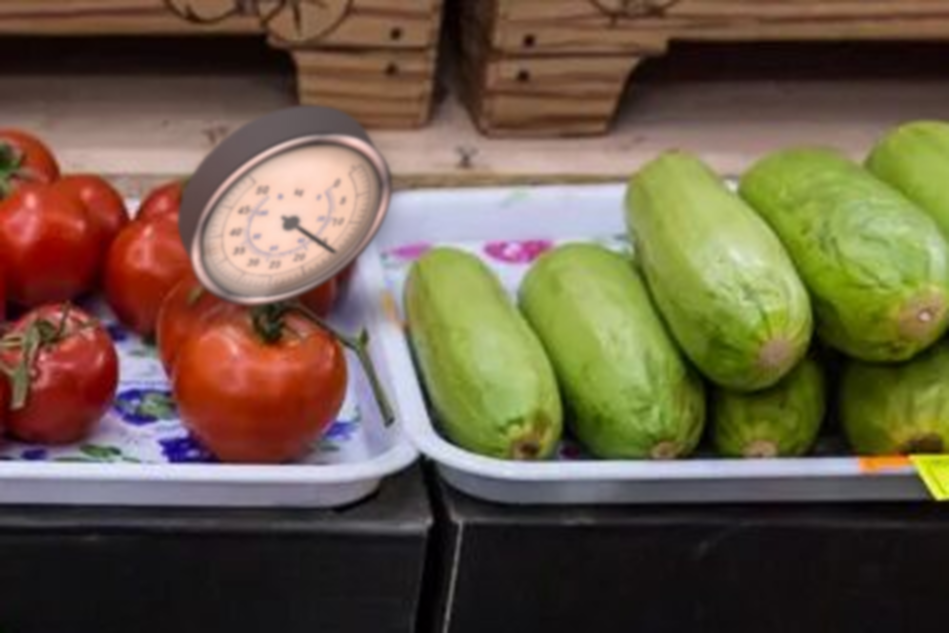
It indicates 15 kg
